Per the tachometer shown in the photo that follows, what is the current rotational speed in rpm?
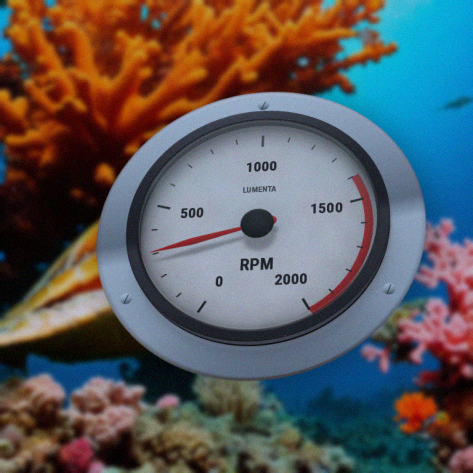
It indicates 300 rpm
